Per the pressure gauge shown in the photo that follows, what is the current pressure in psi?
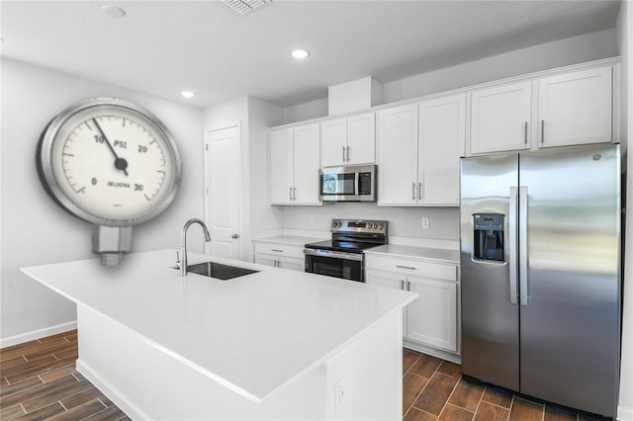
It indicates 11 psi
